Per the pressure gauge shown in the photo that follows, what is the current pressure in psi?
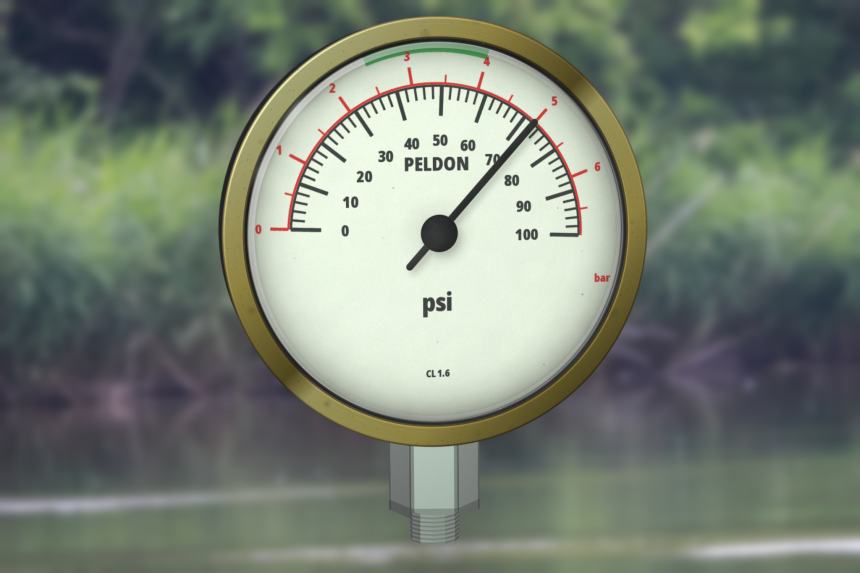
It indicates 72 psi
